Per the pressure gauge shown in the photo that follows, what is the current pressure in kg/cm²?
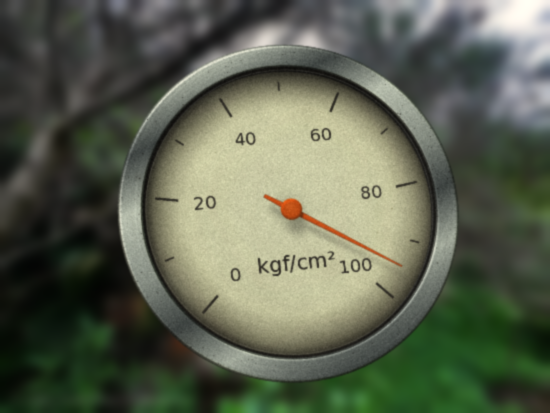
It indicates 95 kg/cm²
